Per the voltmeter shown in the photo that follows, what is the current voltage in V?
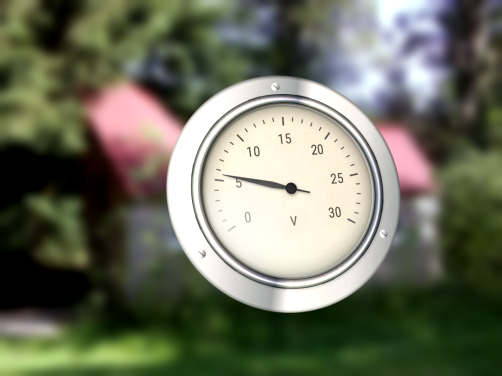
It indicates 5.5 V
